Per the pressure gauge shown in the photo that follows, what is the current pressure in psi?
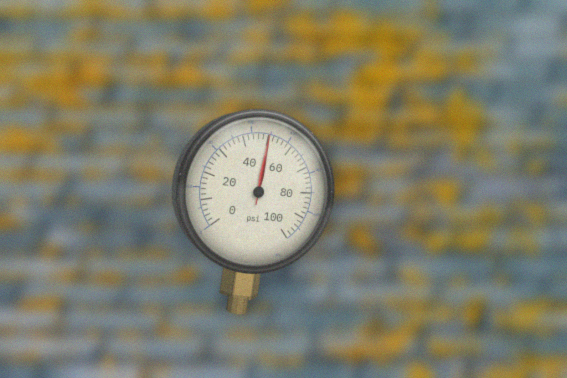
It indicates 50 psi
